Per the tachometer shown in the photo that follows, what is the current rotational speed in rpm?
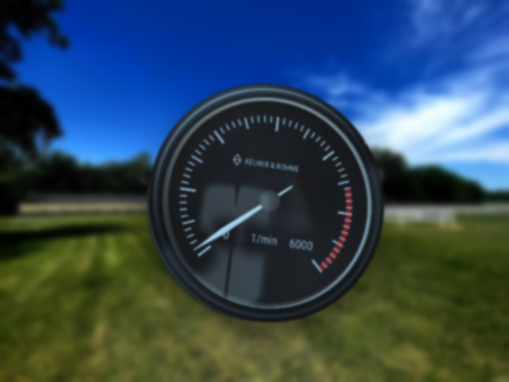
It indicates 100 rpm
